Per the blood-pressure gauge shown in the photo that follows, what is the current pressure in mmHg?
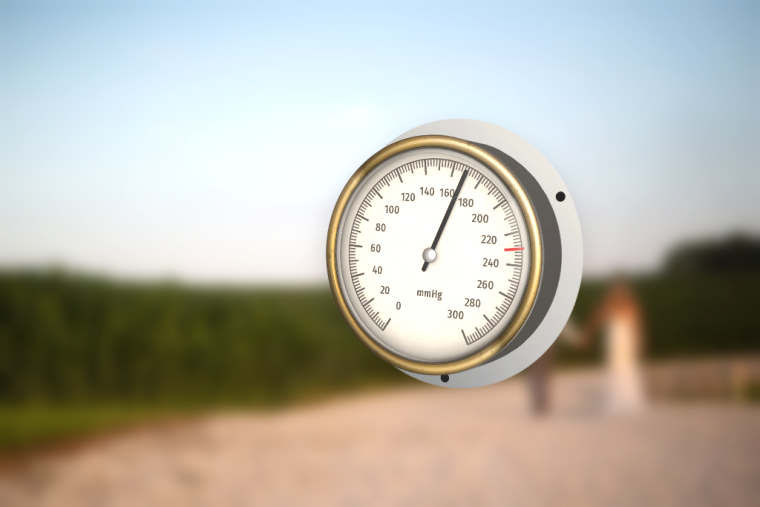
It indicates 170 mmHg
